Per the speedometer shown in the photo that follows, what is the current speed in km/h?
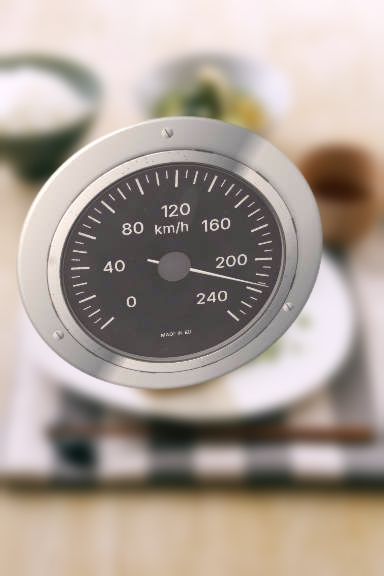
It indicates 215 km/h
